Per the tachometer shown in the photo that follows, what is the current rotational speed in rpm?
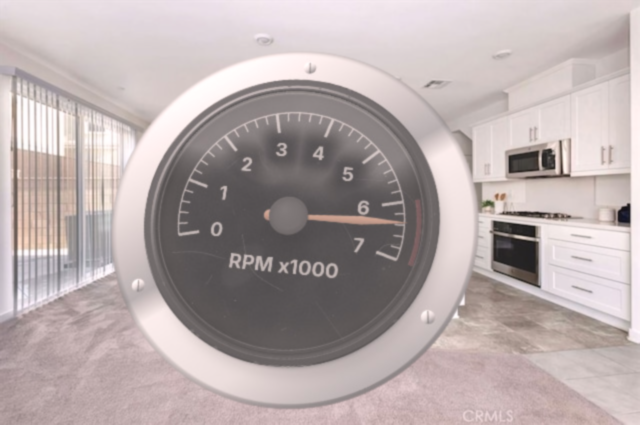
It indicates 6400 rpm
